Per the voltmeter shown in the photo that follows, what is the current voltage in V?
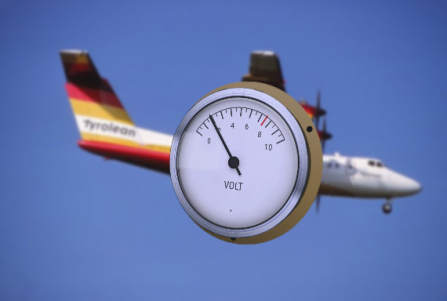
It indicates 2 V
